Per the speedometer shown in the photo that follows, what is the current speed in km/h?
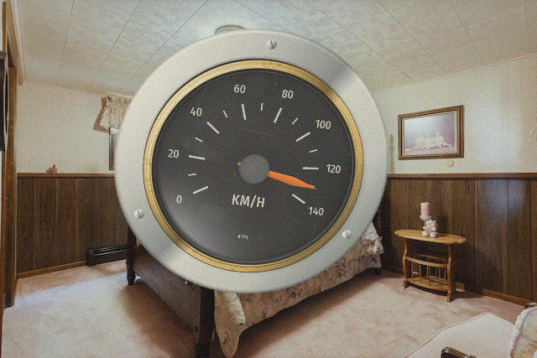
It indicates 130 km/h
